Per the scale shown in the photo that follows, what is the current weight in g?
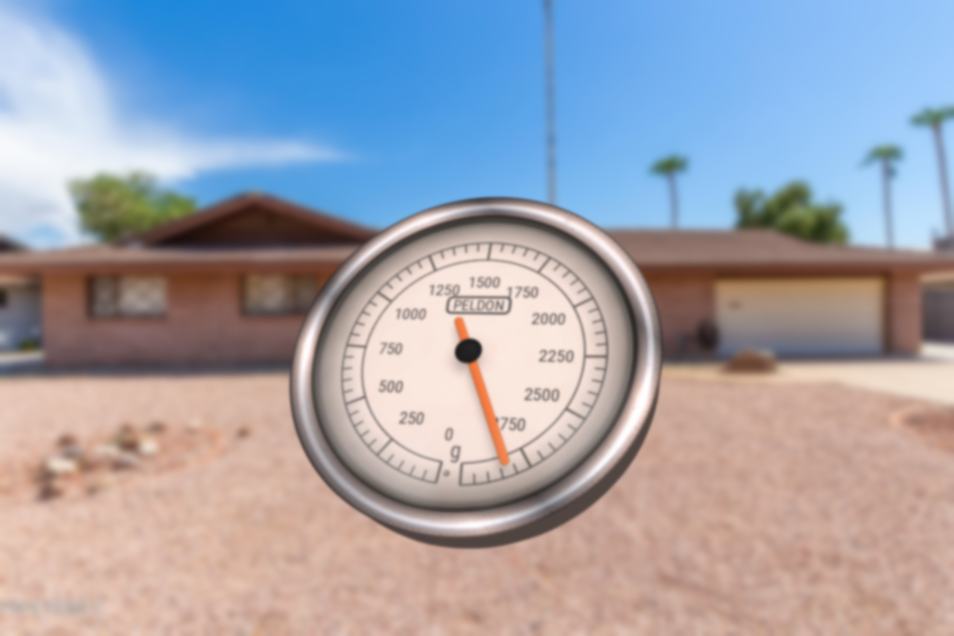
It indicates 2825 g
